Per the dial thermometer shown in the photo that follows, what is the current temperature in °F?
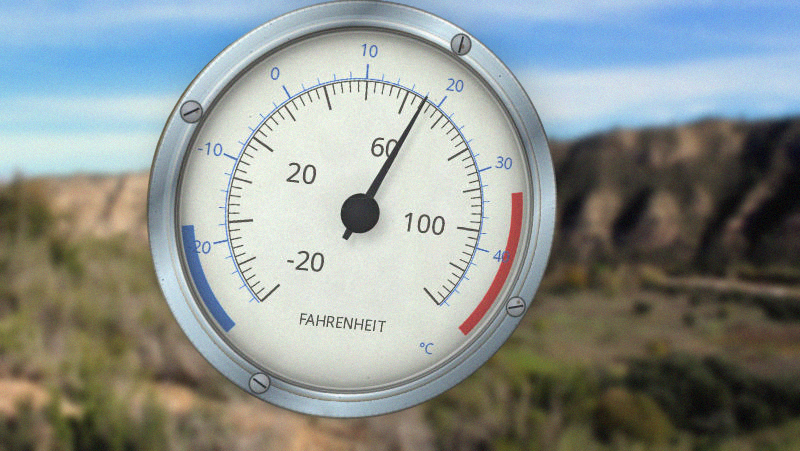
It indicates 64 °F
